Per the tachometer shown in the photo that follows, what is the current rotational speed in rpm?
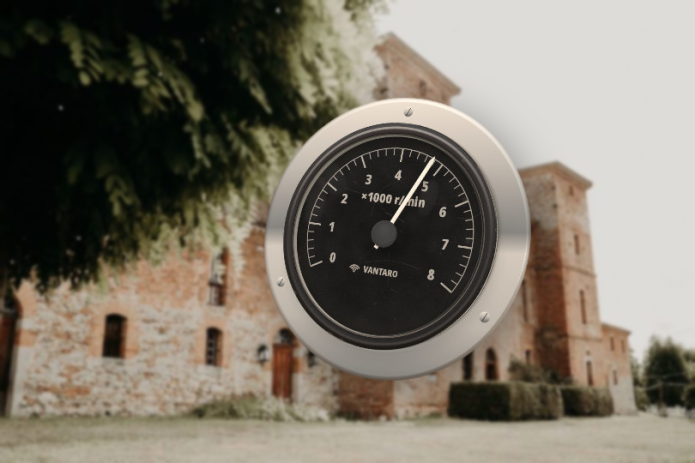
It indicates 4800 rpm
